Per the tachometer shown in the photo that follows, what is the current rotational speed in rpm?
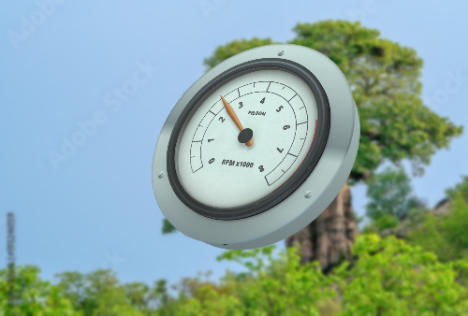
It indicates 2500 rpm
